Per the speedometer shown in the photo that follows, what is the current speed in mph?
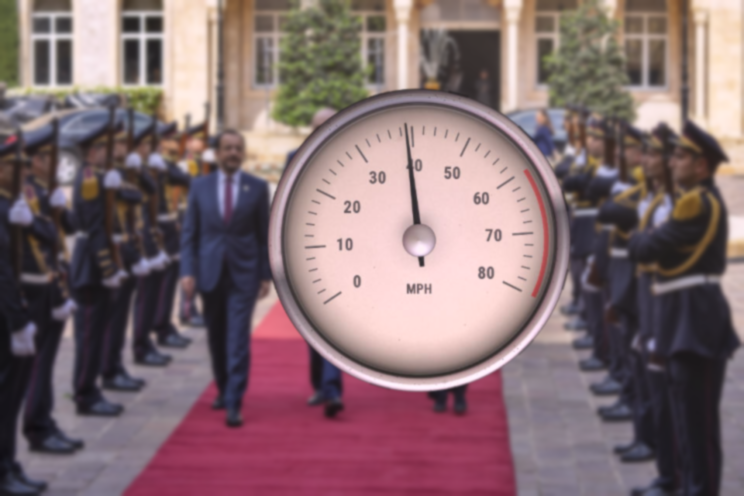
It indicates 39 mph
